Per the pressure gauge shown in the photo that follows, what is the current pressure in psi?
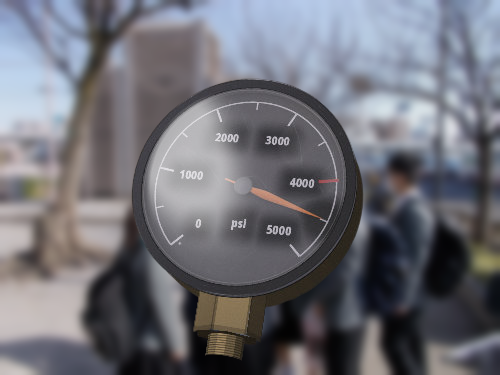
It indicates 4500 psi
